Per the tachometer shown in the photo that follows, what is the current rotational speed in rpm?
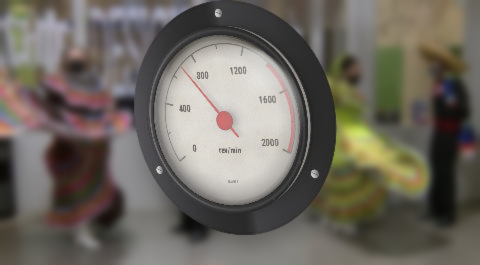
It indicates 700 rpm
